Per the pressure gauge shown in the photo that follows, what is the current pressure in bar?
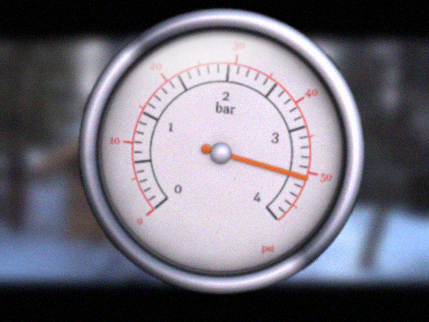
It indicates 3.5 bar
